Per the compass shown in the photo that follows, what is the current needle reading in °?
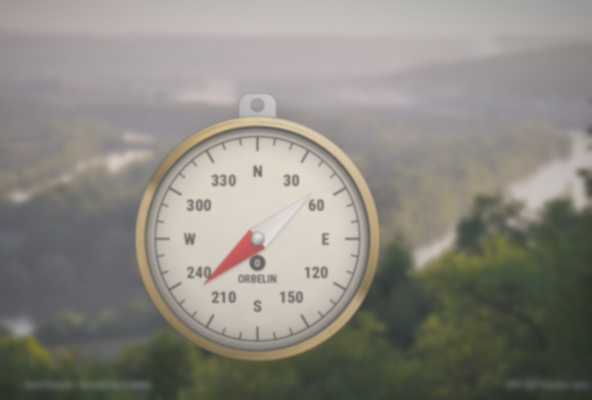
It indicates 230 °
